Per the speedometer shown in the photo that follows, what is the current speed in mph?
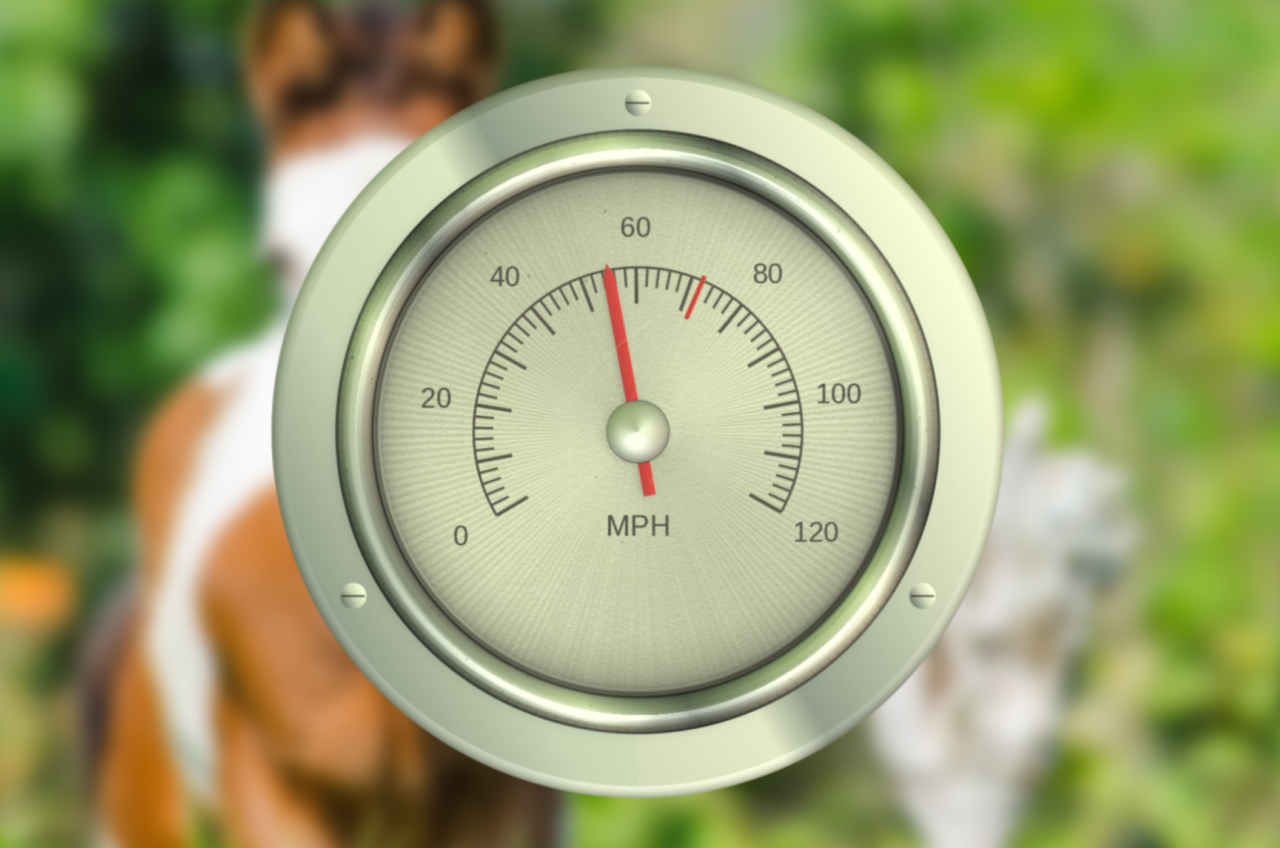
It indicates 55 mph
